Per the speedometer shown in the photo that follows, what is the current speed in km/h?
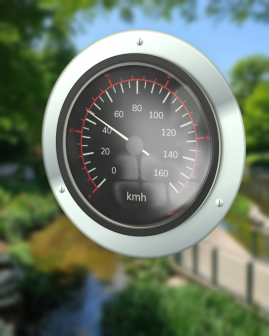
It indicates 45 km/h
